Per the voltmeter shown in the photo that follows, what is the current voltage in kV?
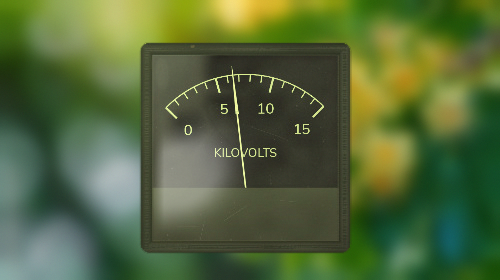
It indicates 6.5 kV
